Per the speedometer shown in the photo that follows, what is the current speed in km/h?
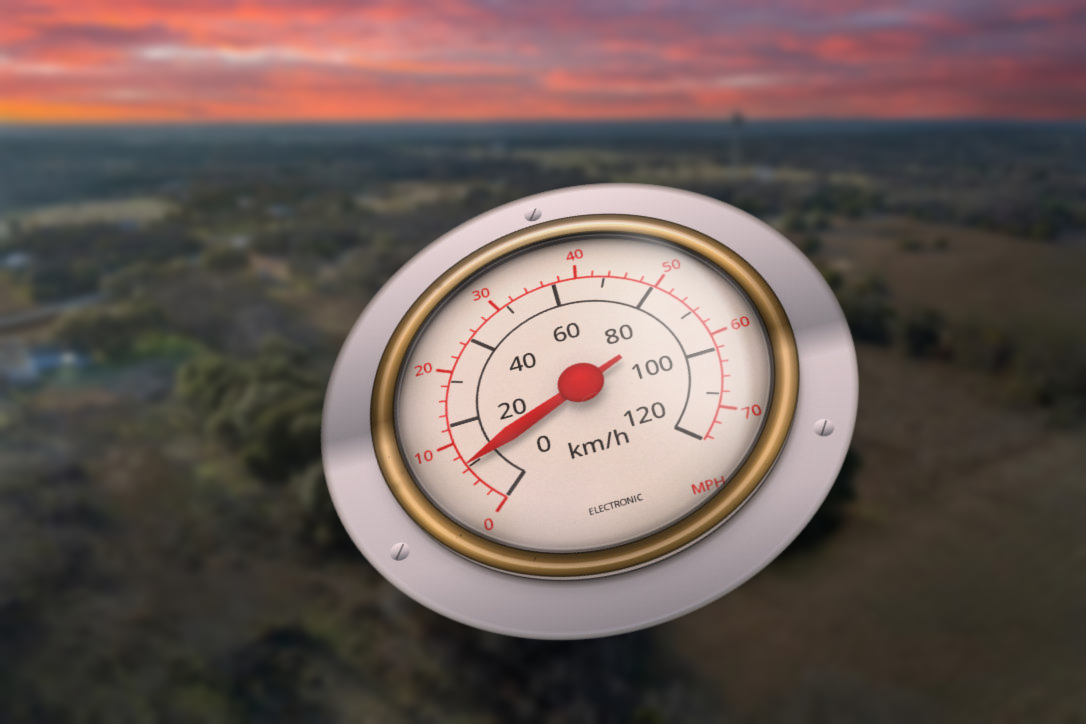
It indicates 10 km/h
